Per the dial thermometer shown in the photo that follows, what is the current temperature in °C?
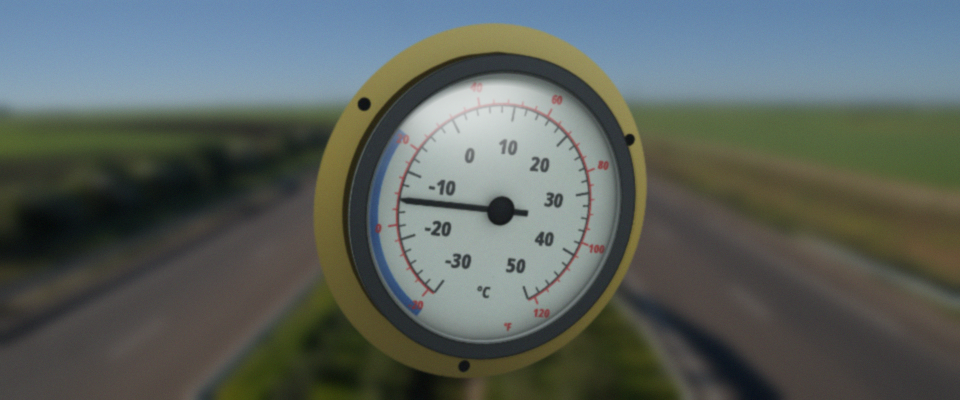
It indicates -14 °C
